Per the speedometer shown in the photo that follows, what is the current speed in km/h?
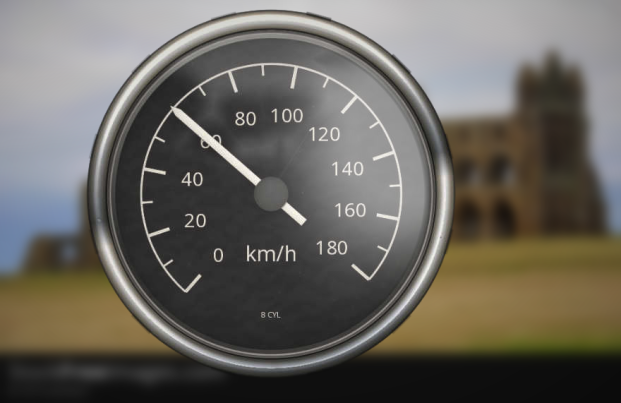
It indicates 60 km/h
